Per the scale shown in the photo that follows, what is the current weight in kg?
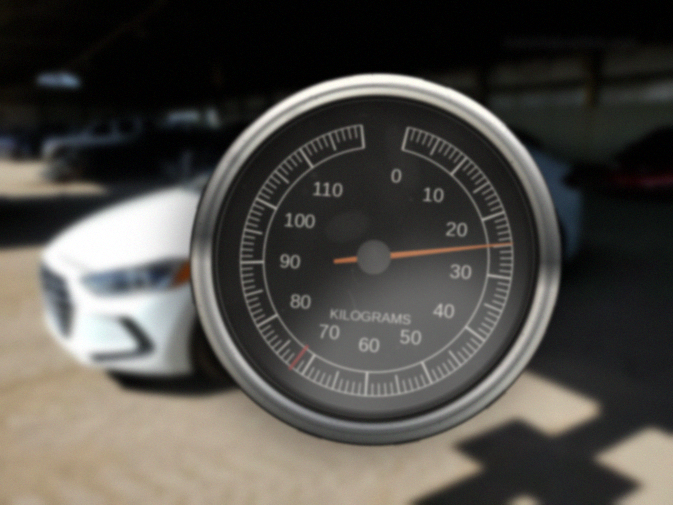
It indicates 25 kg
